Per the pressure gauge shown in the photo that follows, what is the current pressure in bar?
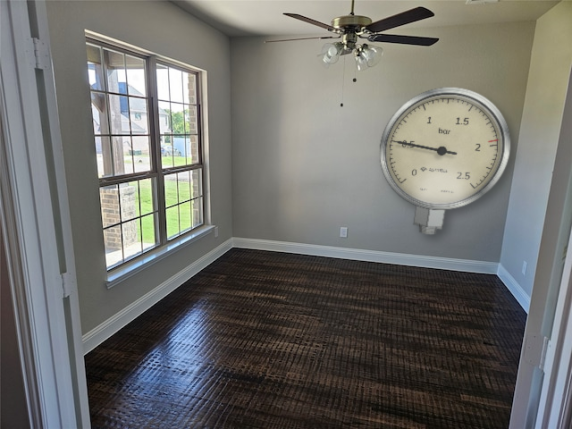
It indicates 0.5 bar
